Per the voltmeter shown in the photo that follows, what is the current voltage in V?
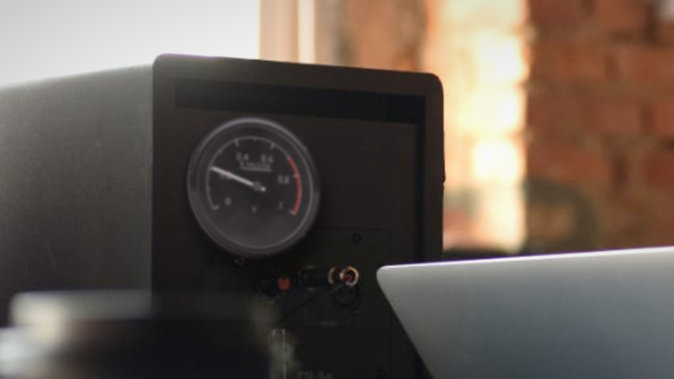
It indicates 0.2 V
